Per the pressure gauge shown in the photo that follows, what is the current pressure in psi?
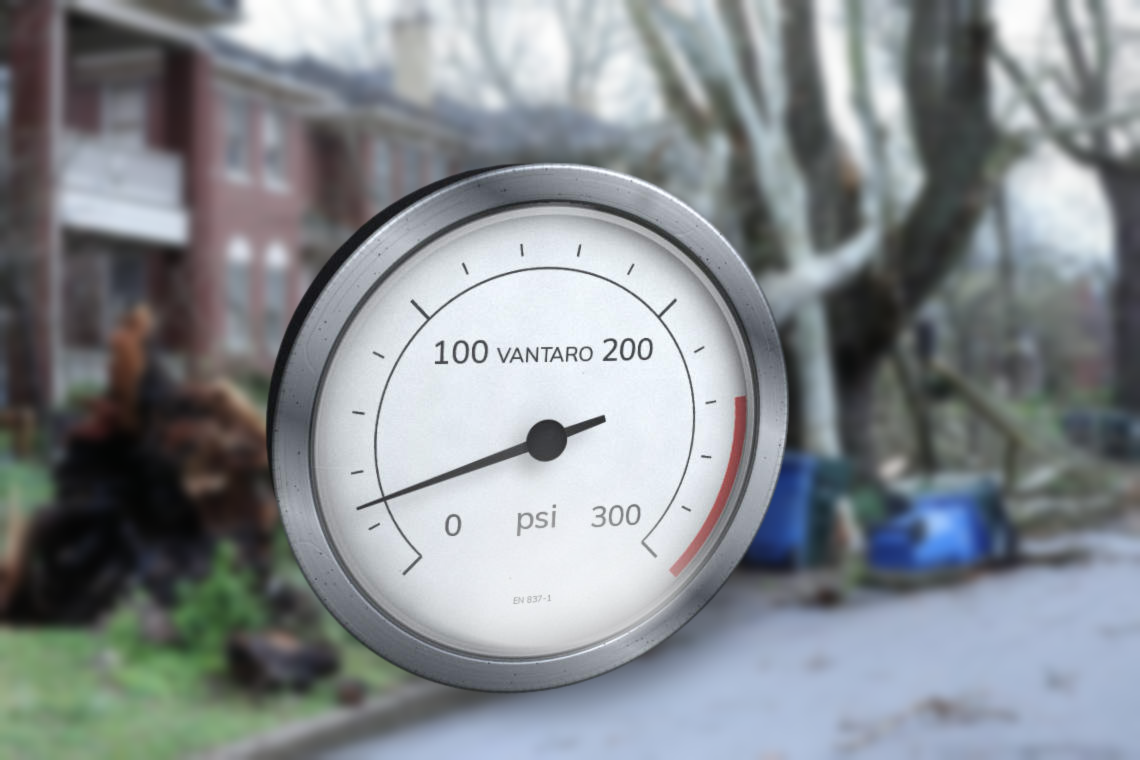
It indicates 30 psi
